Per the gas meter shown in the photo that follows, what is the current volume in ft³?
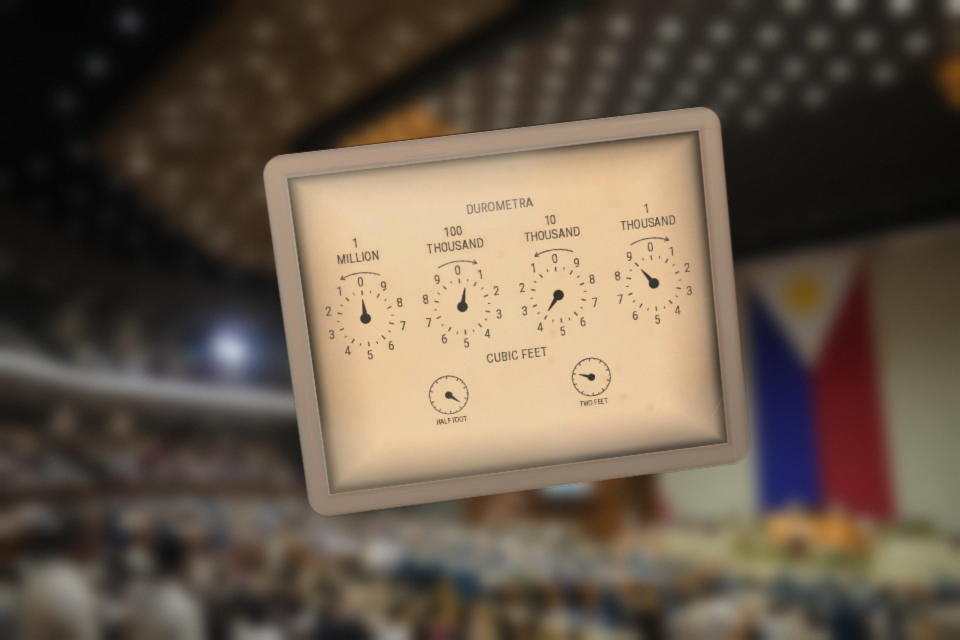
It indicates 3900 ft³
